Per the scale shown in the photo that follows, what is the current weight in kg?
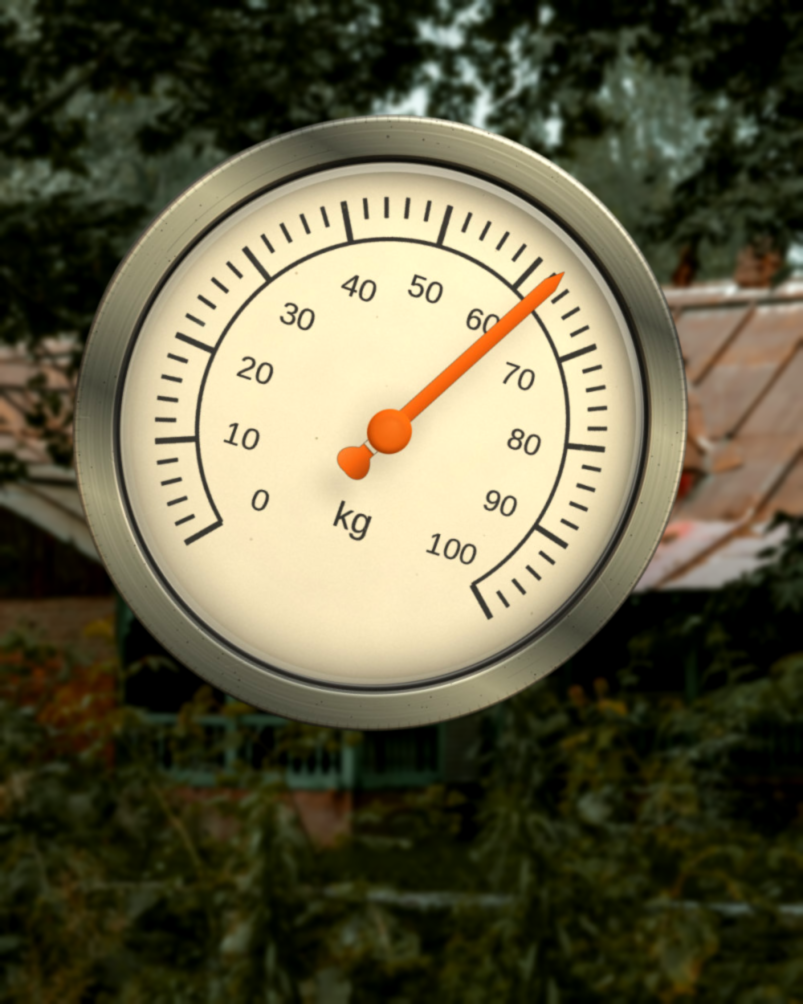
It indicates 62 kg
